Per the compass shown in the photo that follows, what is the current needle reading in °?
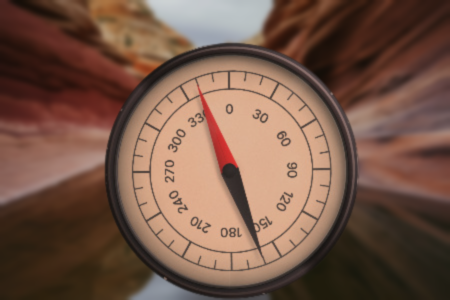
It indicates 340 °
